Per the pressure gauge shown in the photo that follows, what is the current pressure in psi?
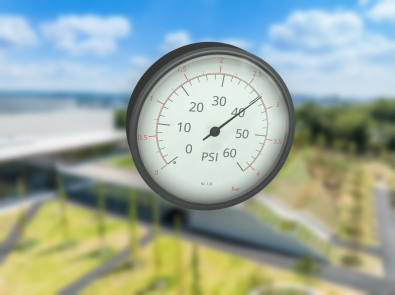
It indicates 40 psi
